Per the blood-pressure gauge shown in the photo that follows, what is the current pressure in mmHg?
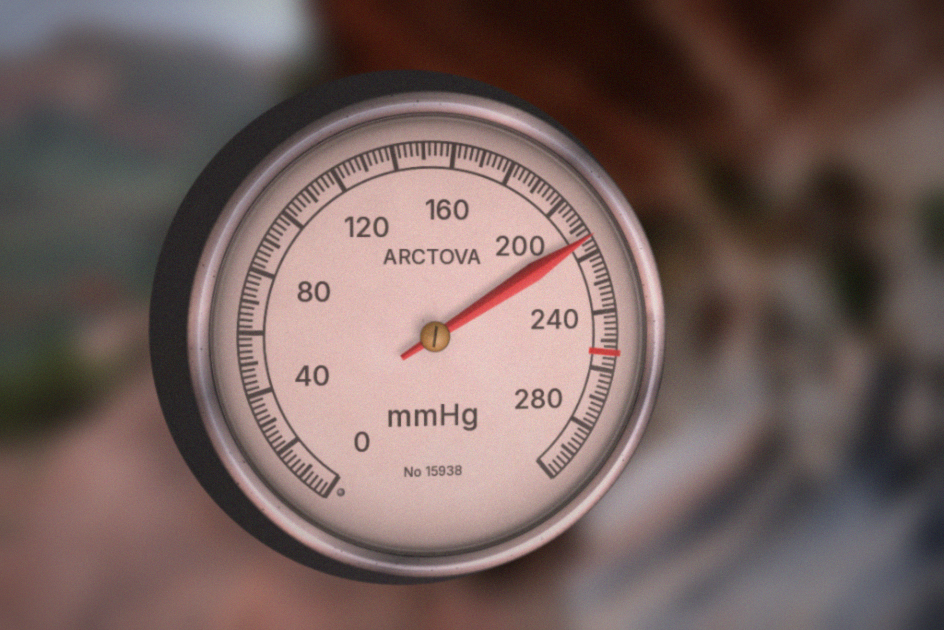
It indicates 214 mmHg
